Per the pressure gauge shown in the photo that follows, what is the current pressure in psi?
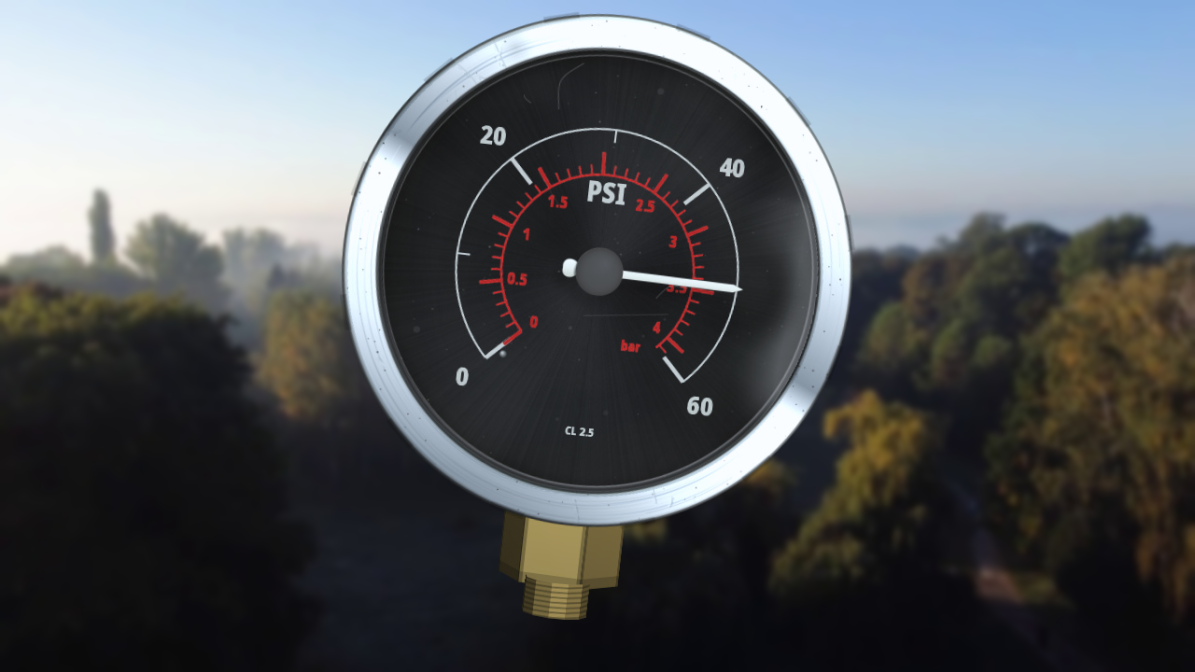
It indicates 50 psi
